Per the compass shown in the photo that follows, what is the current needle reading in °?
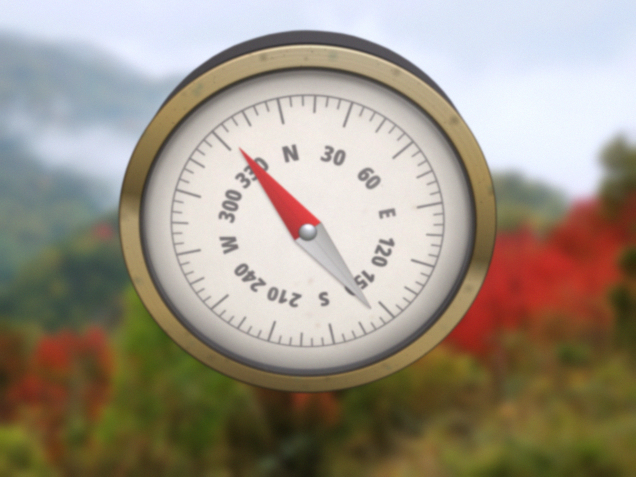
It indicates 335 °
